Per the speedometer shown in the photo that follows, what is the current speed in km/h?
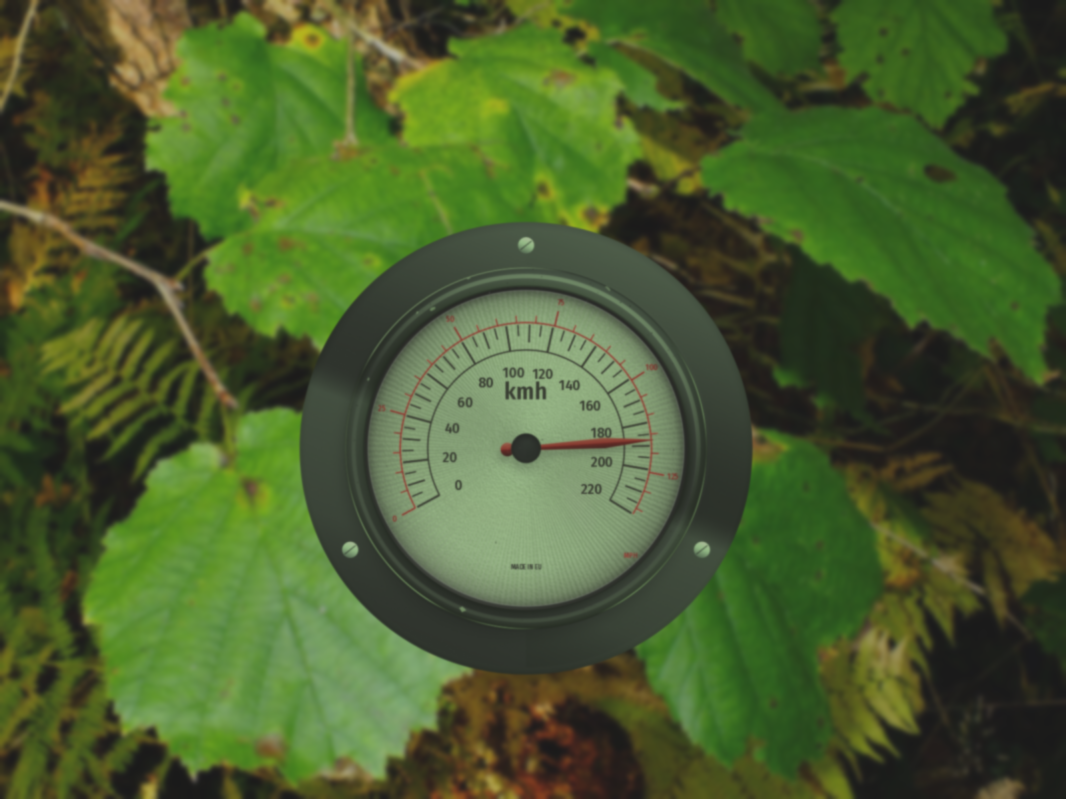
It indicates 187.5 km/h
